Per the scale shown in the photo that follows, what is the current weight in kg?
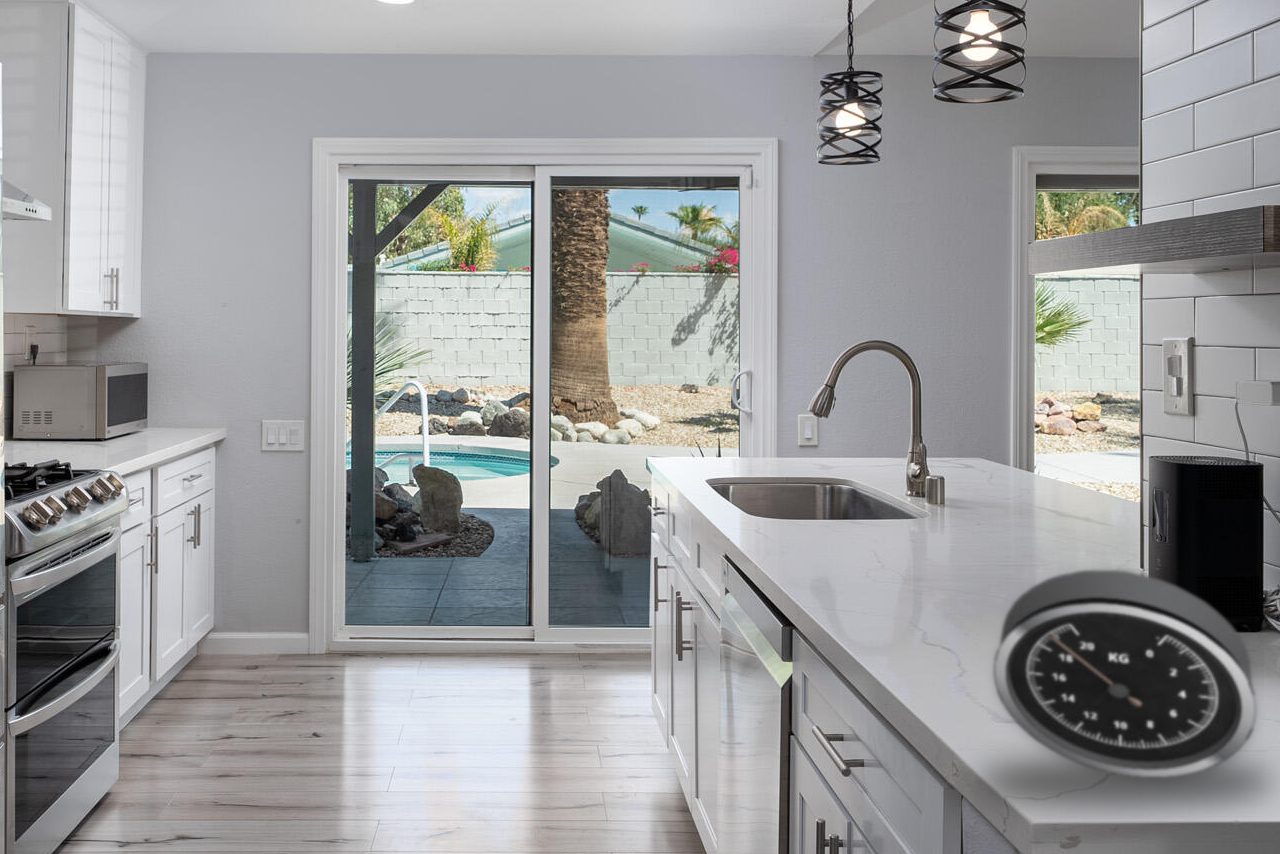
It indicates 19 kg
